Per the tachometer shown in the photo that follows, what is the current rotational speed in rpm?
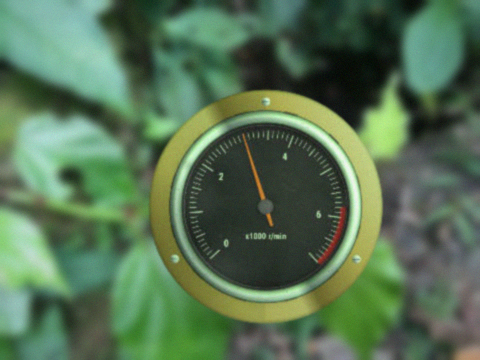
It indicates 3000 rpm
